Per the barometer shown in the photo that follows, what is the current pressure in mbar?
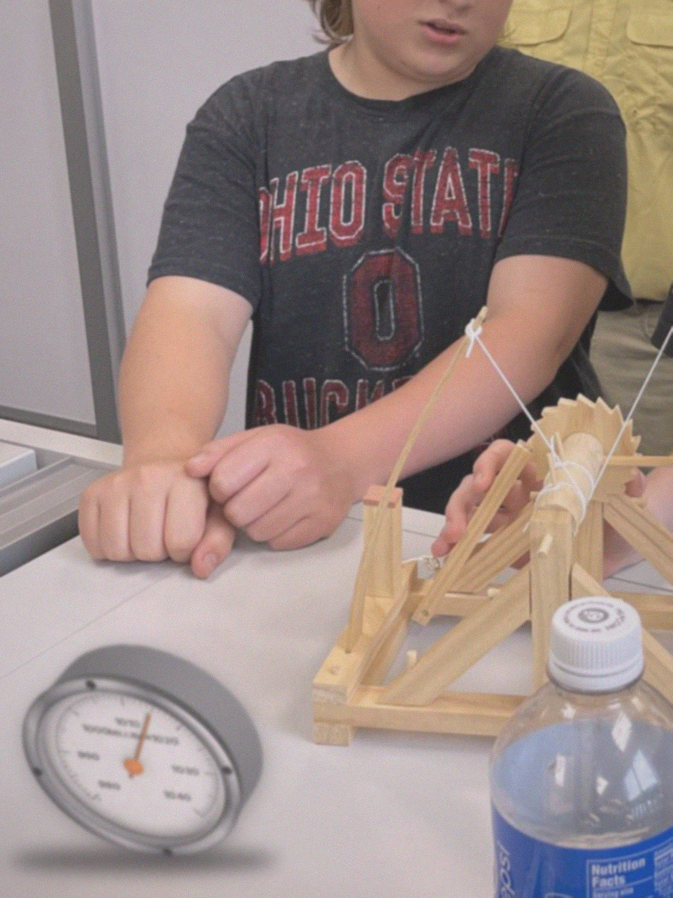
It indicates 1015 mbar
